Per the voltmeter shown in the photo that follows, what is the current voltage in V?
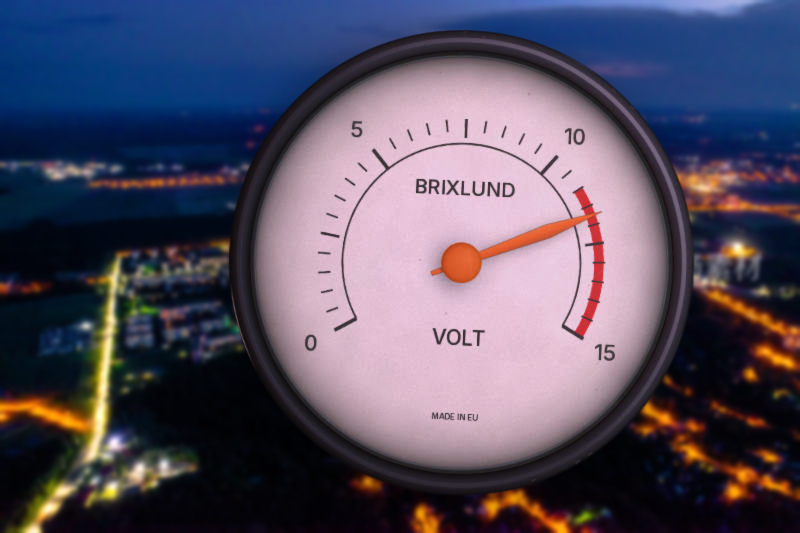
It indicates 11.75 V
